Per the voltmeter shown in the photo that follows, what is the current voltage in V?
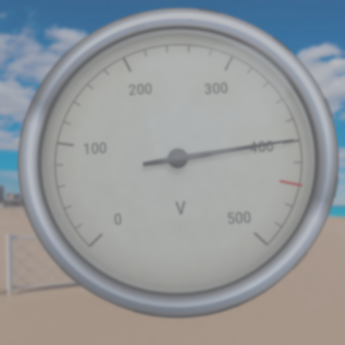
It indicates 400 V
